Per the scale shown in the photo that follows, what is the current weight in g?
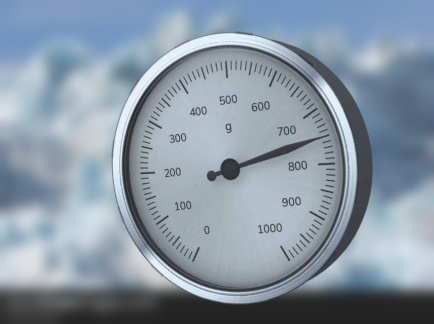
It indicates 750 g
